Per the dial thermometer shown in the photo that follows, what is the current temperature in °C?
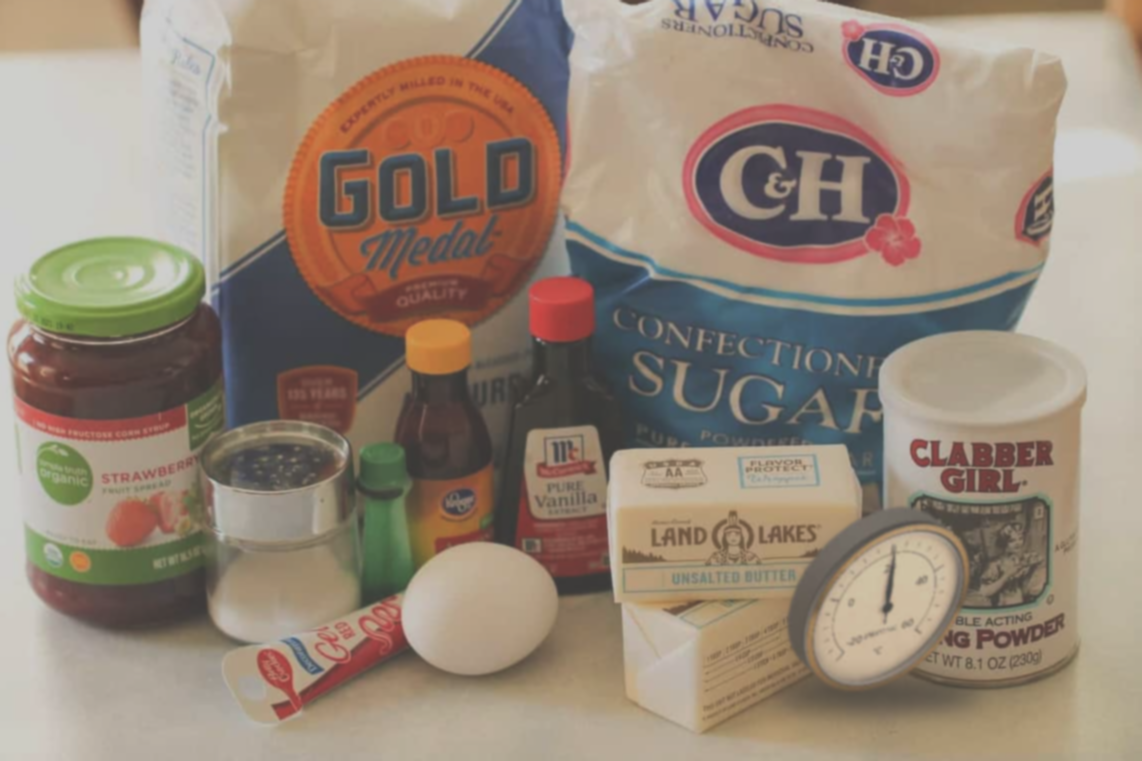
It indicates 20 °C
